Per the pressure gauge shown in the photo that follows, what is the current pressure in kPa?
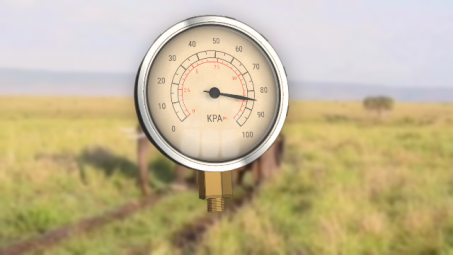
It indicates 85 kPa
